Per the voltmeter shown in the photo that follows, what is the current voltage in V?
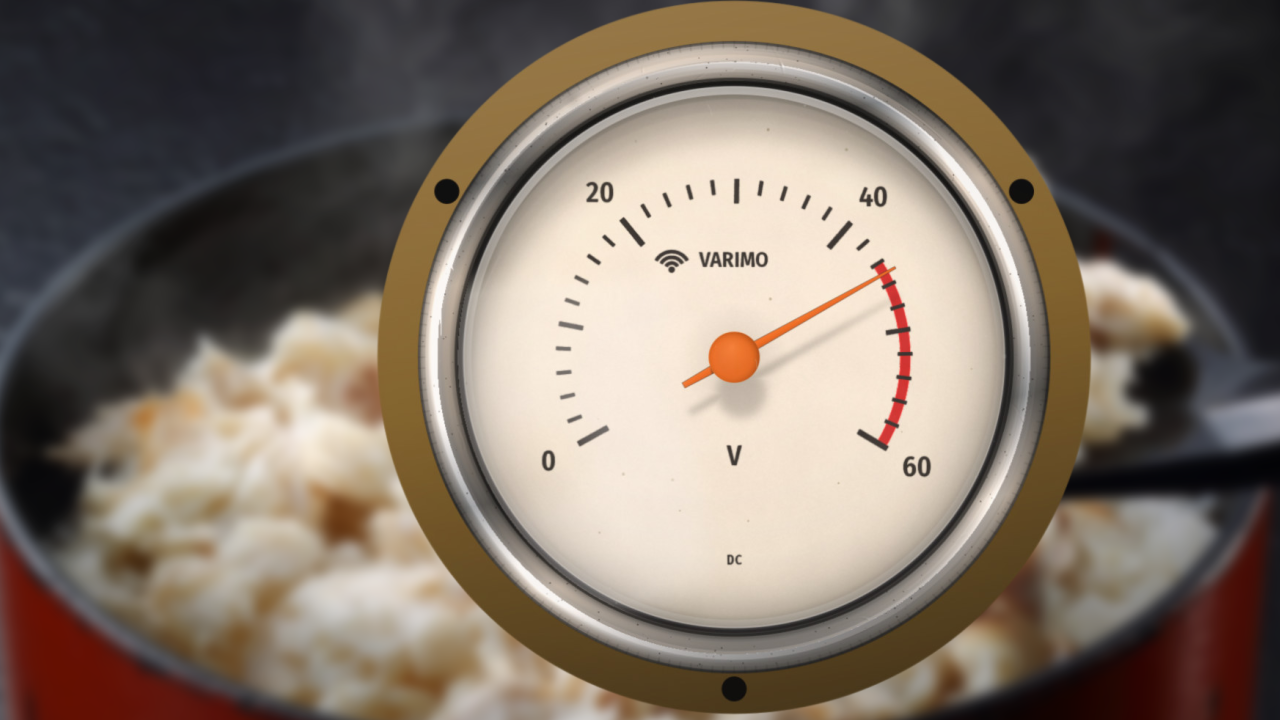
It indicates 45 V
